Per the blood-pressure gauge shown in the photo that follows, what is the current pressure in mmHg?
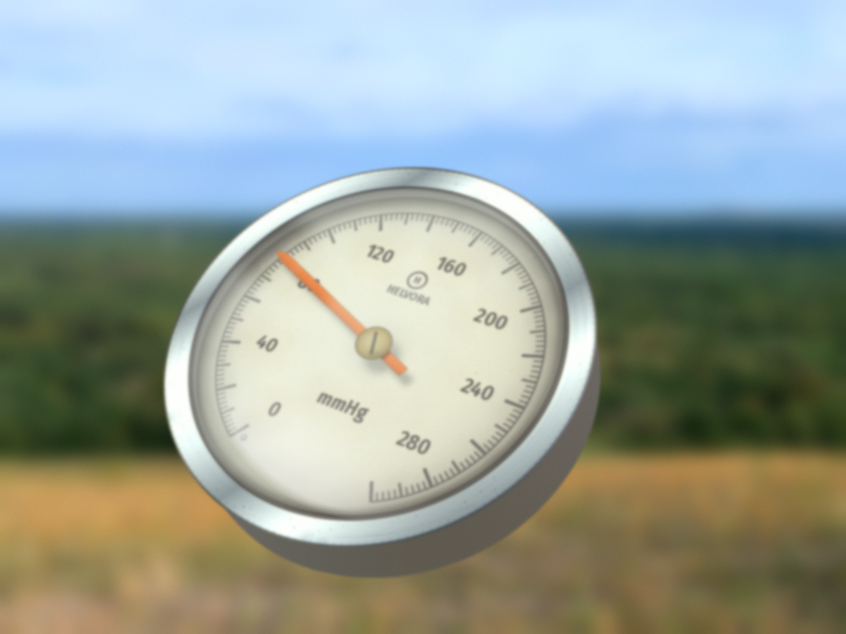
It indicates 80 mmHg
